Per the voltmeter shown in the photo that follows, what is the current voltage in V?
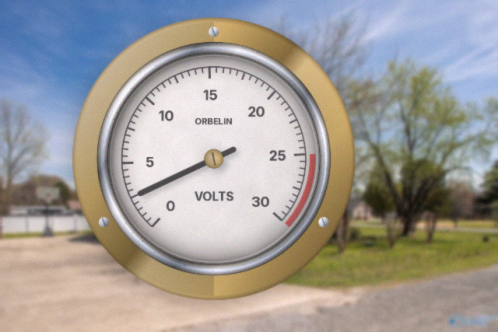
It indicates 2.5 V
